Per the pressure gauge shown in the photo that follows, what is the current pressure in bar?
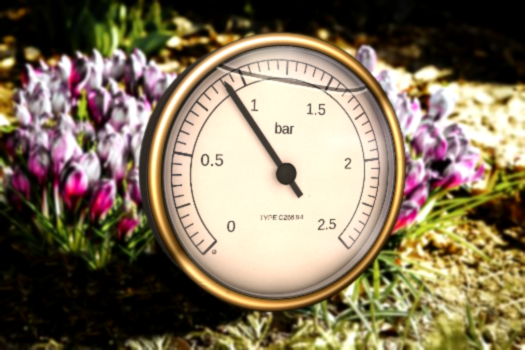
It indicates 0.9 bar
